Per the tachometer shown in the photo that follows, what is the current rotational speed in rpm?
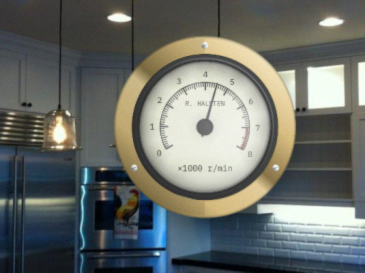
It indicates 4500 rpm
